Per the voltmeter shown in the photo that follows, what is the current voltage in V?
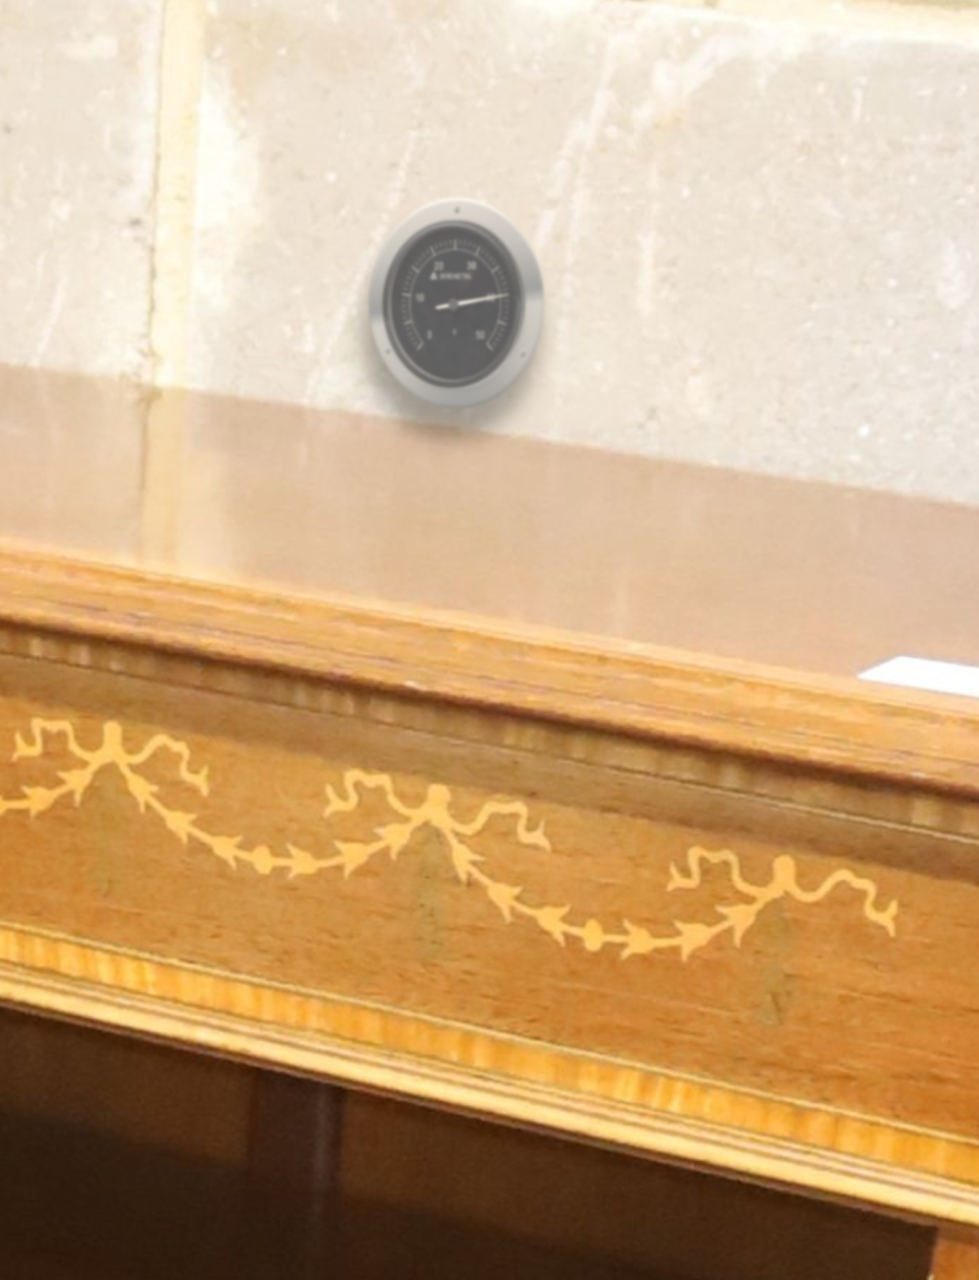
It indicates 40 V
